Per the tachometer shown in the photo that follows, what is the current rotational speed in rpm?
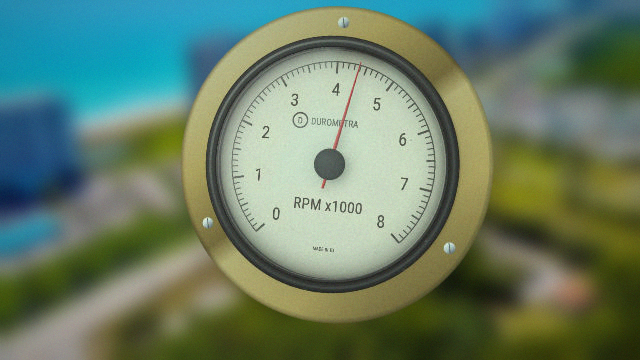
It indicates 4400 rpm
